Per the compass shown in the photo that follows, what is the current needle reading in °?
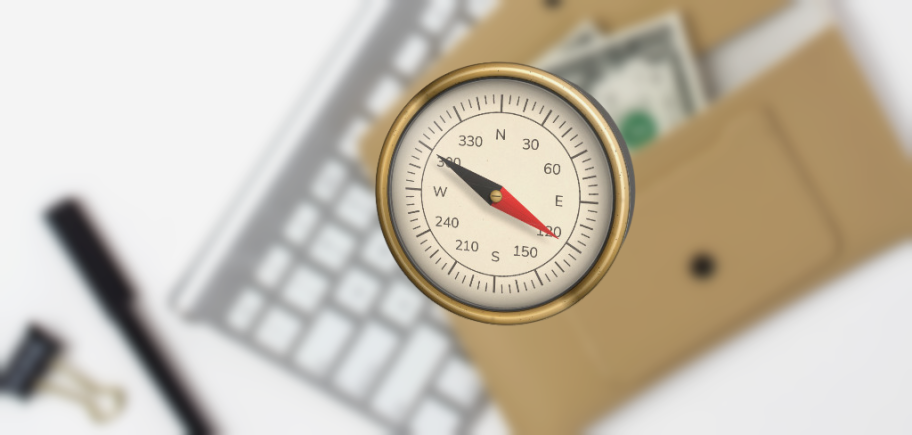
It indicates 120 °
